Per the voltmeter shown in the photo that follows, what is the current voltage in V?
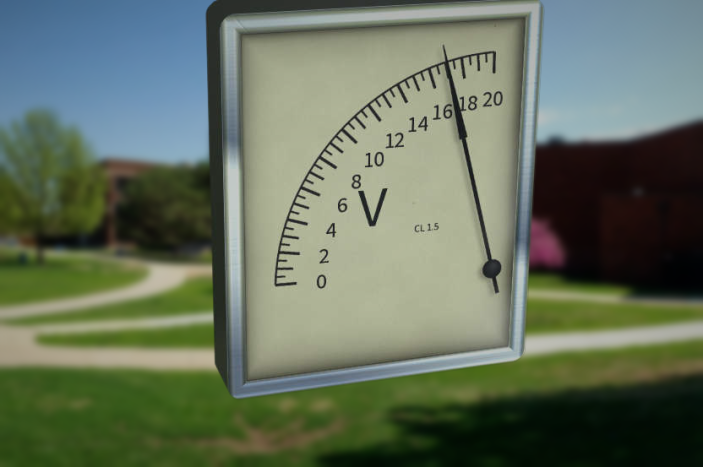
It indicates 17 V
